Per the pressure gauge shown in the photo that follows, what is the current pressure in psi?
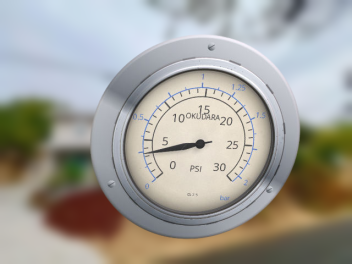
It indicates 3.5 psi
